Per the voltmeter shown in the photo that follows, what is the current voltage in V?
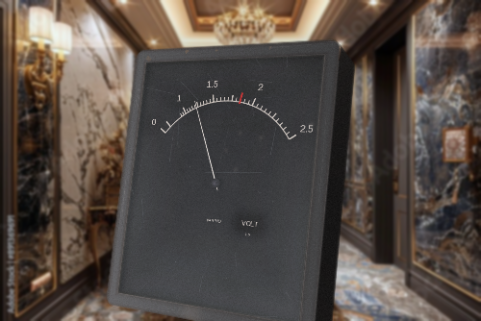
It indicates 1.25 V
